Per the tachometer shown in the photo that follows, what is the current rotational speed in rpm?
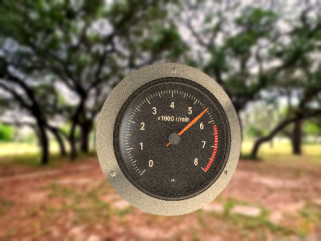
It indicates 5500 rpm
